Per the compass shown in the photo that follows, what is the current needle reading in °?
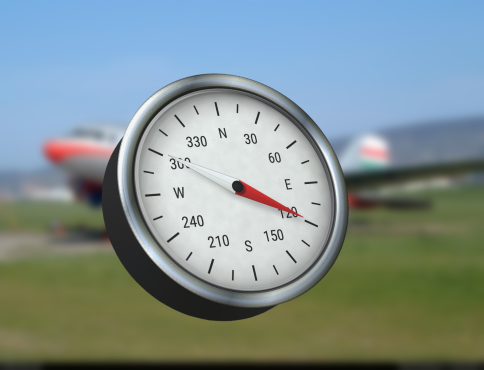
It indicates 120 °
